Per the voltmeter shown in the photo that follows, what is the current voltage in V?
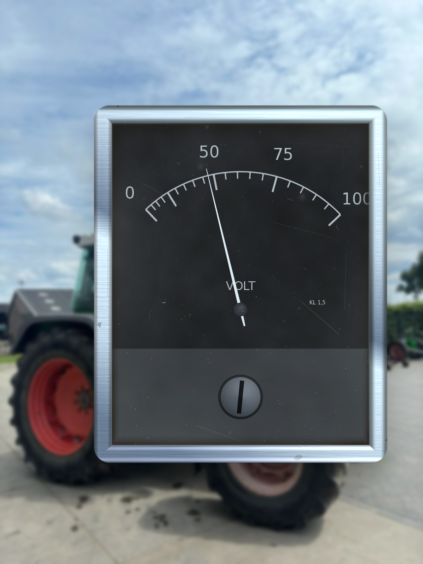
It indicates 47.5 V
